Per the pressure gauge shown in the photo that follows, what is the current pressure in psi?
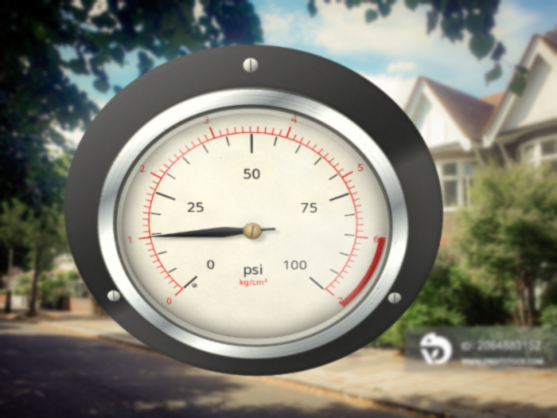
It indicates 15 psi
